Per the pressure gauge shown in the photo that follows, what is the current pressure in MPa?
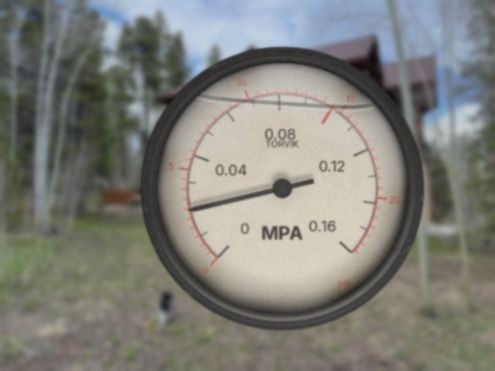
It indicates 0.02 MPa
